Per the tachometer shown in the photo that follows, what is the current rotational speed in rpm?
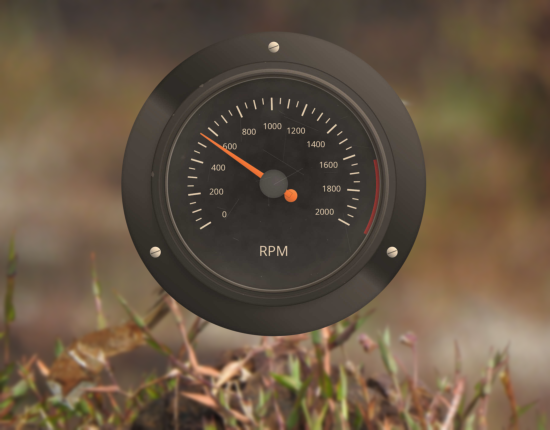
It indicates 550 rpm
